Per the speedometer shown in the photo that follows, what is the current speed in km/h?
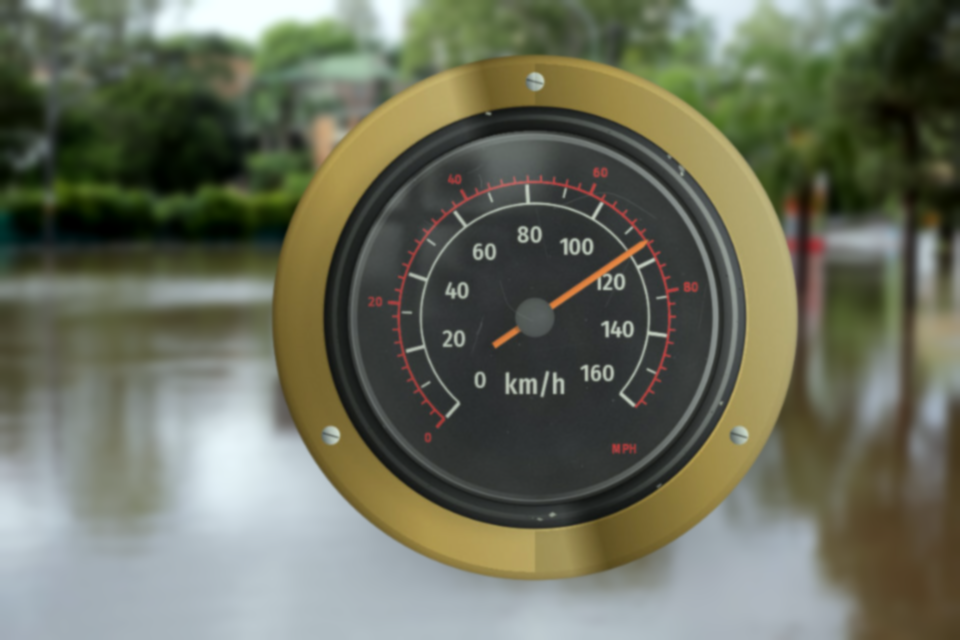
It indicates 115 km/h
